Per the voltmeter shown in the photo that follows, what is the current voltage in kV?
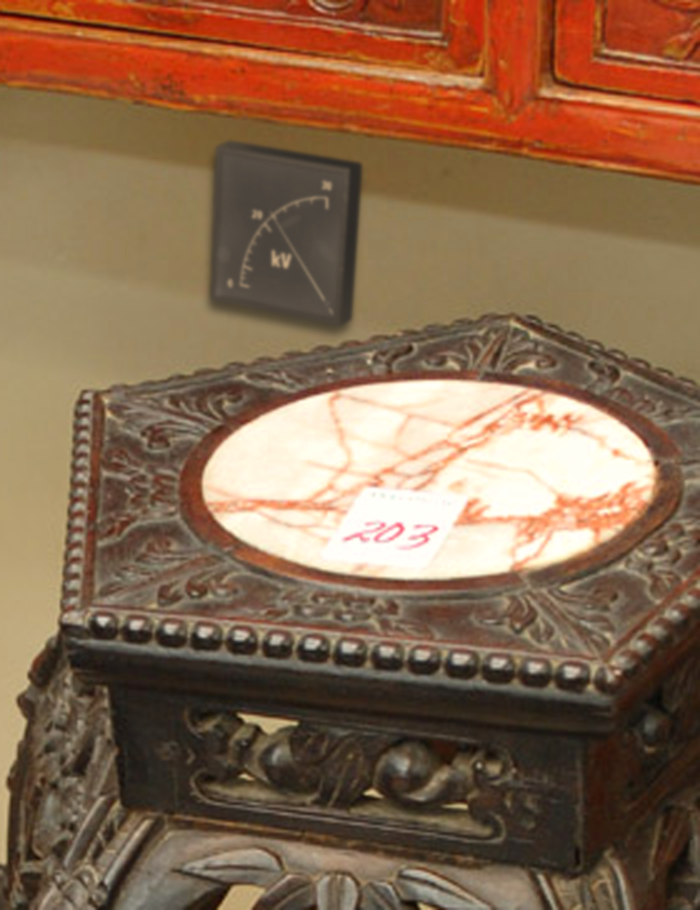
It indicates 22 kV
